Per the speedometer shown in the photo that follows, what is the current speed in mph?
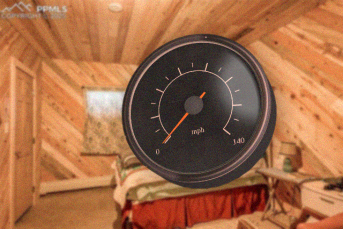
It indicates 0 mph
